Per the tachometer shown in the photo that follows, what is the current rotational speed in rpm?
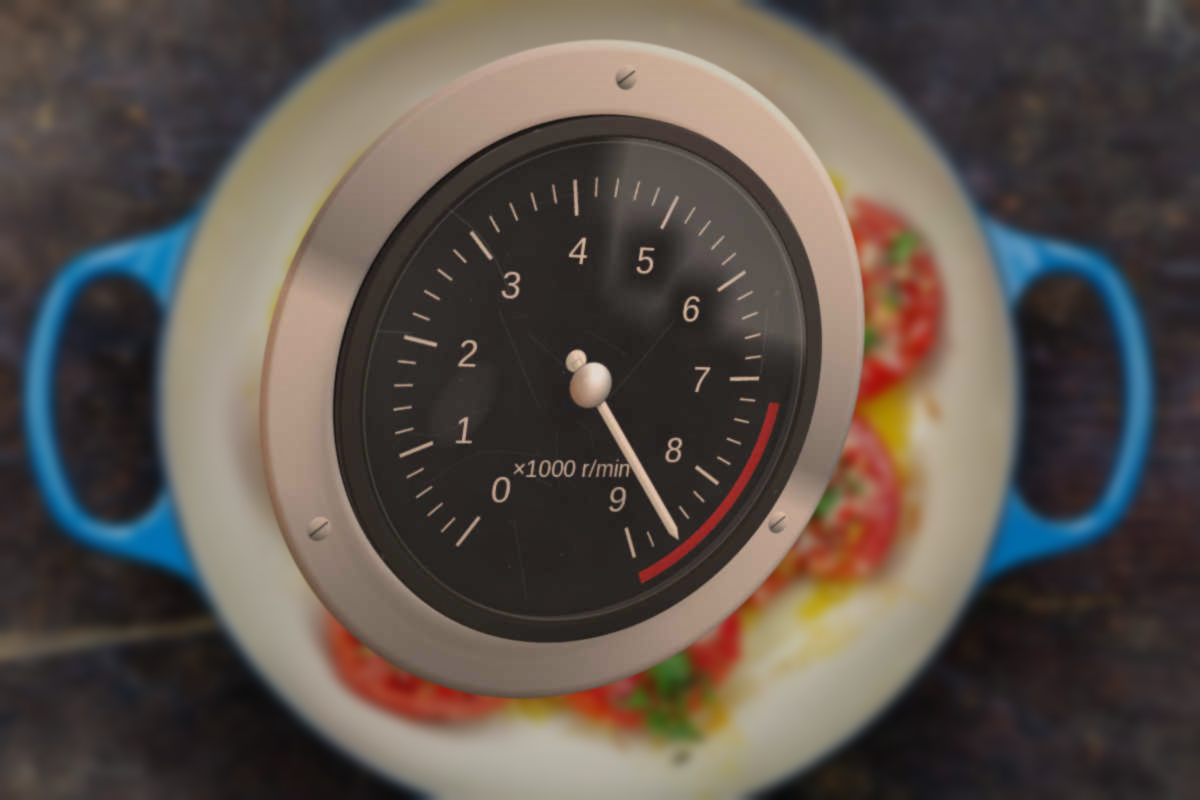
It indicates 8600 rpm
